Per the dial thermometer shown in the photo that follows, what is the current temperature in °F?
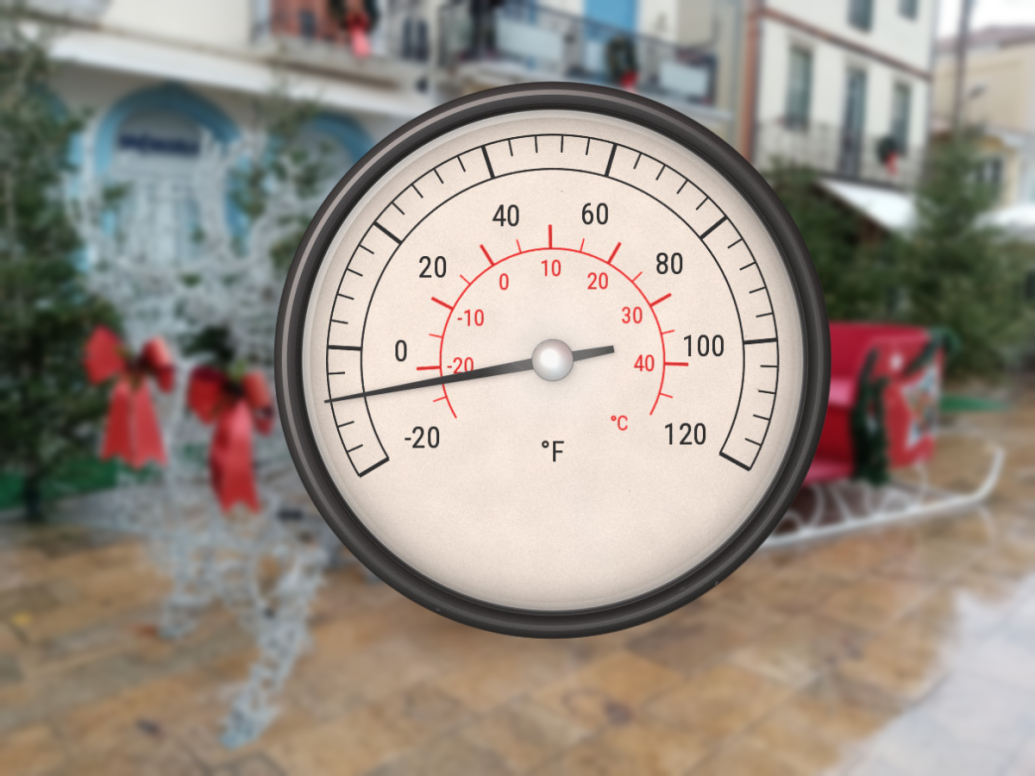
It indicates -8 °F
